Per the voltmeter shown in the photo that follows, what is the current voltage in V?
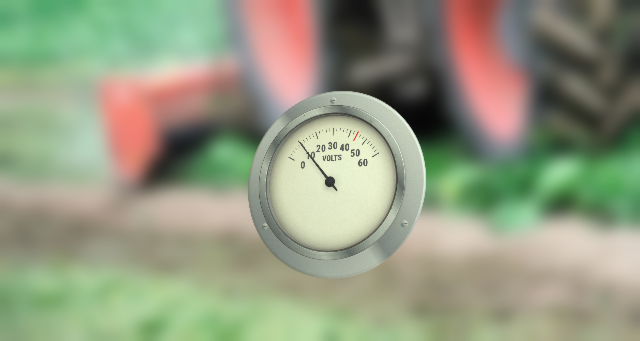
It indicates 10 V
